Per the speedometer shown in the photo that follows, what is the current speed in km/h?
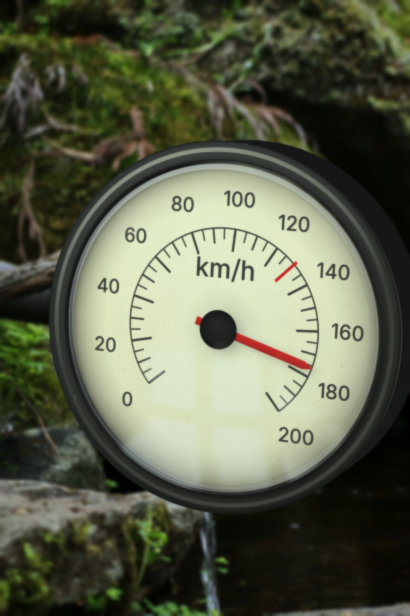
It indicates 175 km/h
